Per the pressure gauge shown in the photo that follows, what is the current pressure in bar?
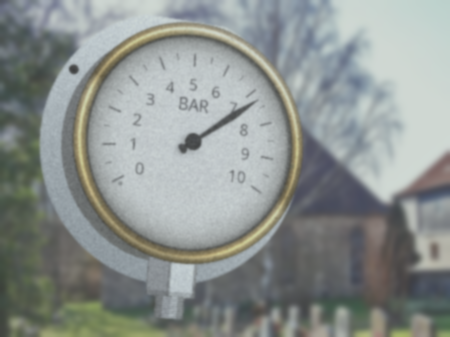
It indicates 7.25 bar
